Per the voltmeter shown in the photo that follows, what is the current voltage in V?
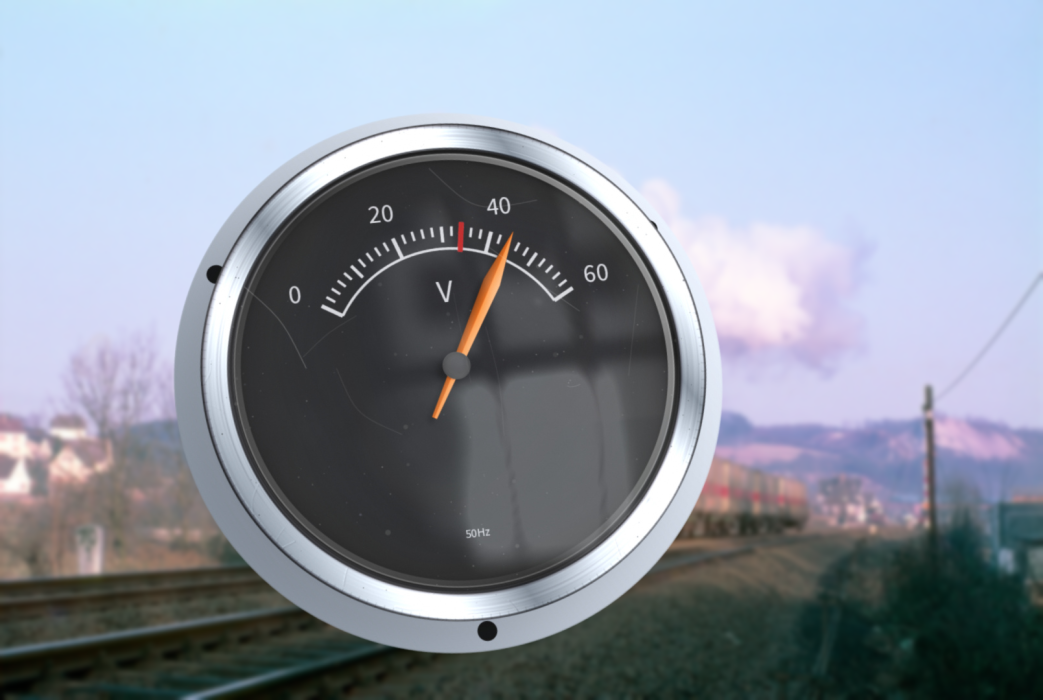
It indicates 44 V
